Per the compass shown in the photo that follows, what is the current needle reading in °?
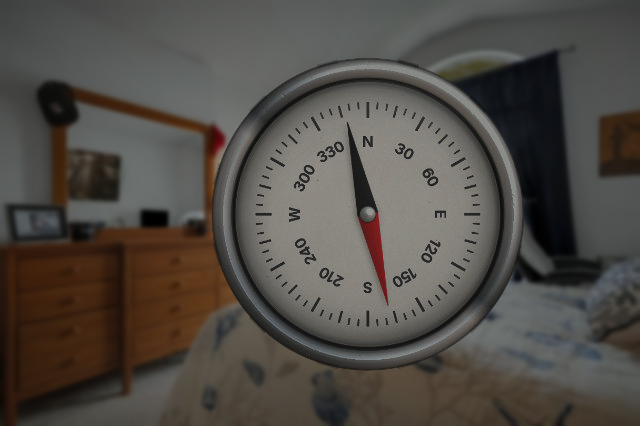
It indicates 167.5 °
